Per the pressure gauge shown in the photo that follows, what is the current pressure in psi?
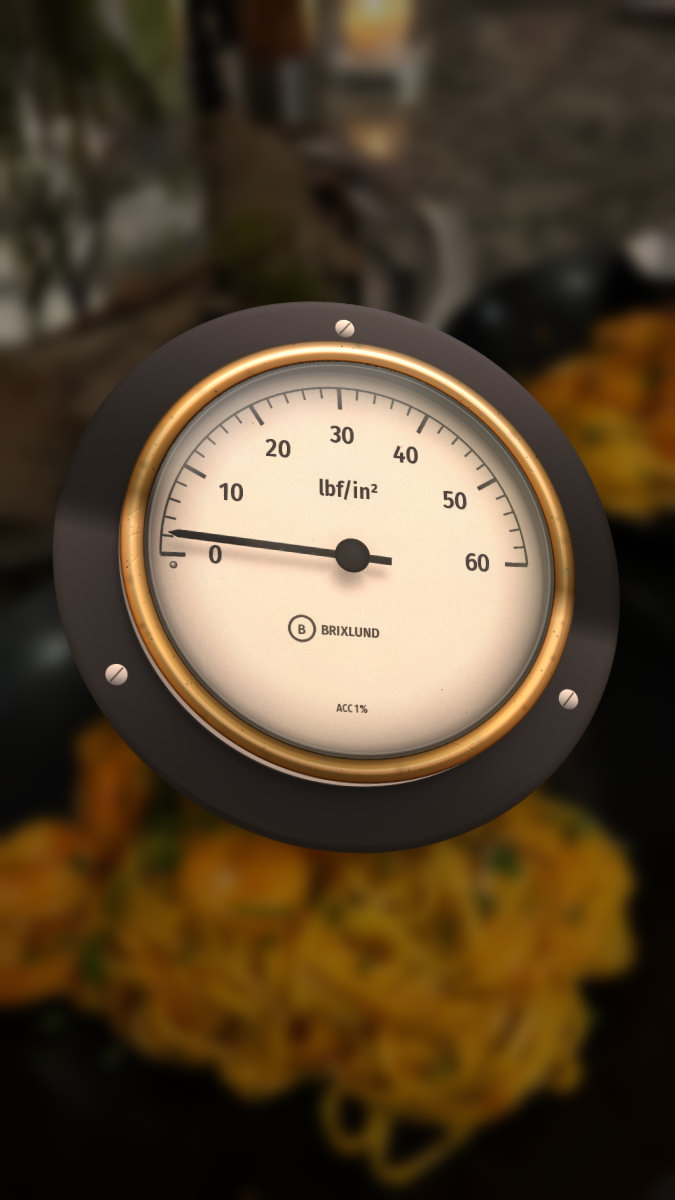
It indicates 2 psi
